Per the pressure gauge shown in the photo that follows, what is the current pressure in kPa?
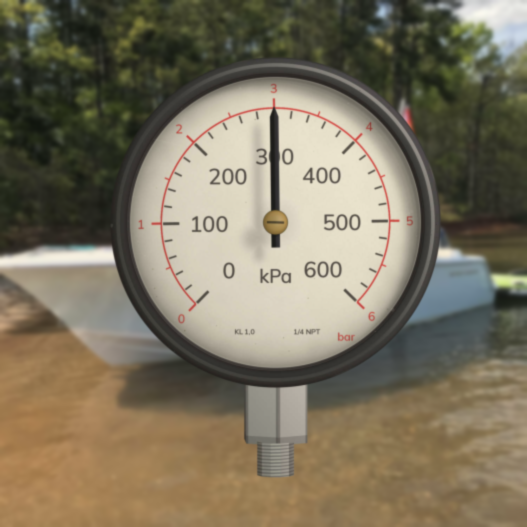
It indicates 300 kPa
